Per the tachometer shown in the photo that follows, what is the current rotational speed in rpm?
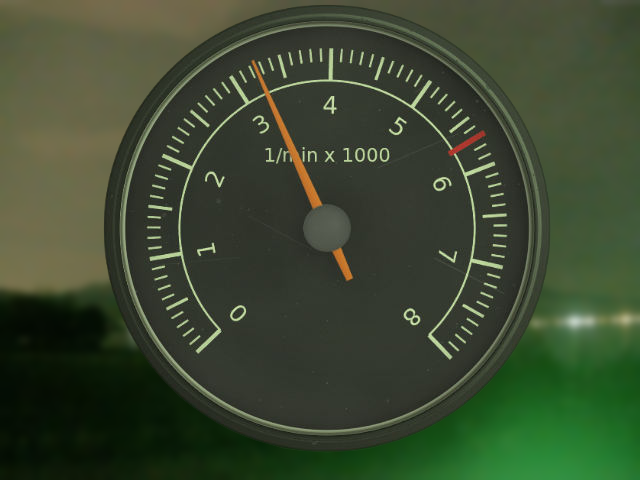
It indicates 3250 rpm
